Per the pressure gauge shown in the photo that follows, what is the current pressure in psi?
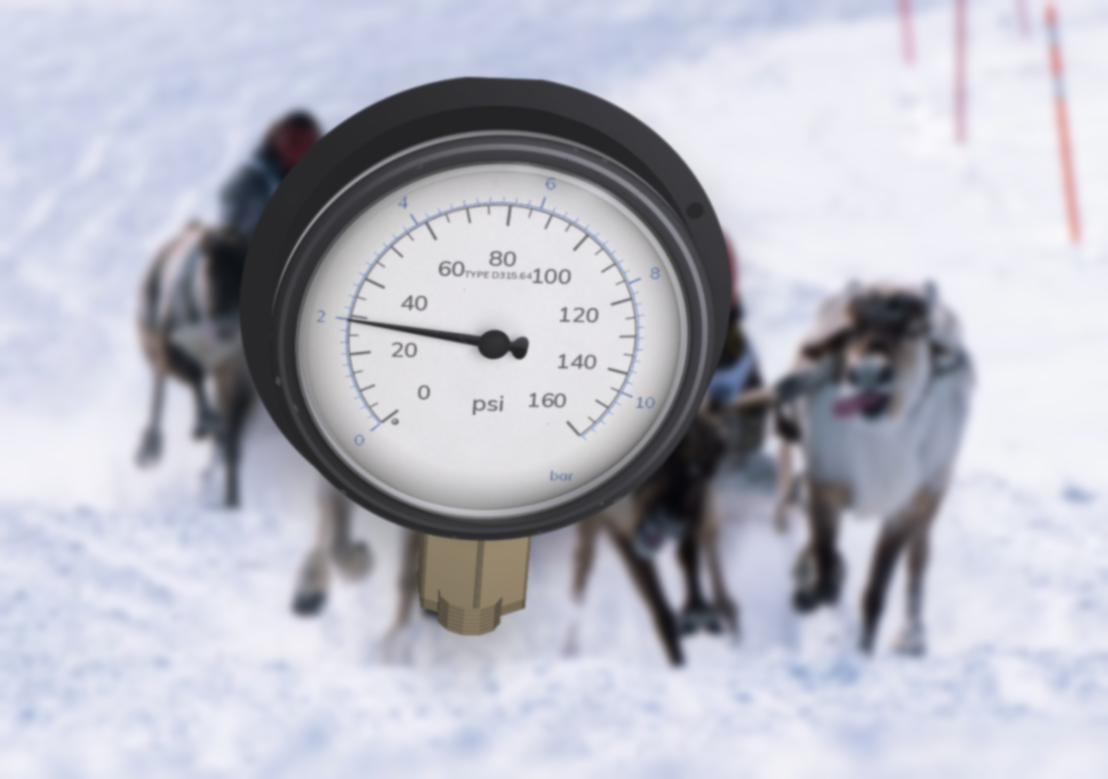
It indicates 30 psi
